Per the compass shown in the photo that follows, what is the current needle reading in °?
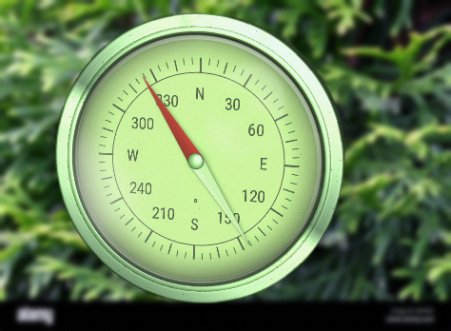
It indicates 325 °
